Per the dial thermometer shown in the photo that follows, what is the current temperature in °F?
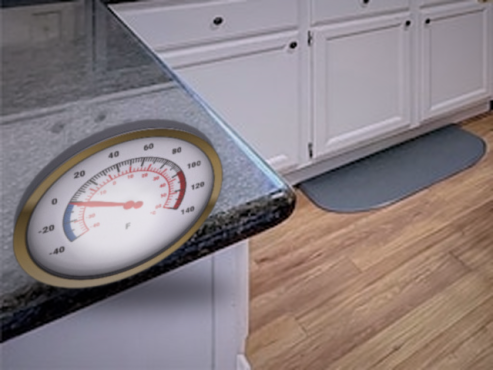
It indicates 0 °F
